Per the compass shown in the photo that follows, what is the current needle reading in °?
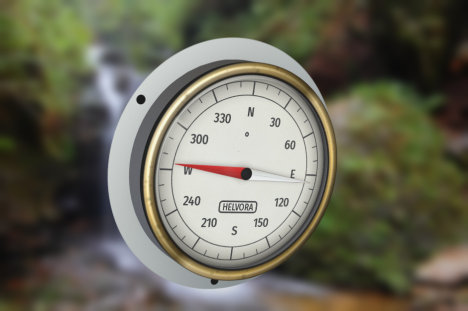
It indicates 275 °
